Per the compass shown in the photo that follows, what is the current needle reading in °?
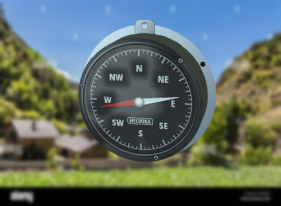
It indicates 260 °
